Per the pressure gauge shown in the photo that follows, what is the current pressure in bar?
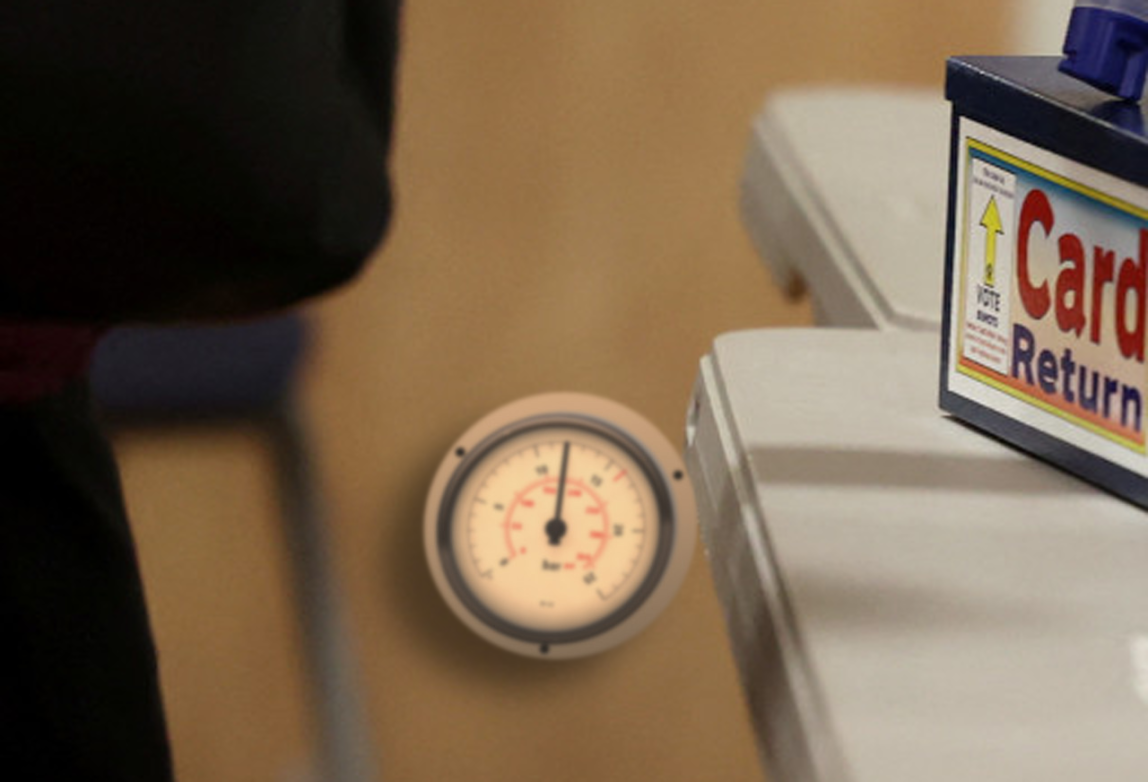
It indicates 12 bar
